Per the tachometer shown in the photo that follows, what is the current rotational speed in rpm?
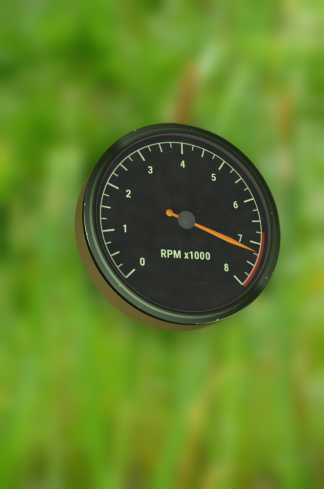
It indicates 7250 rpm
